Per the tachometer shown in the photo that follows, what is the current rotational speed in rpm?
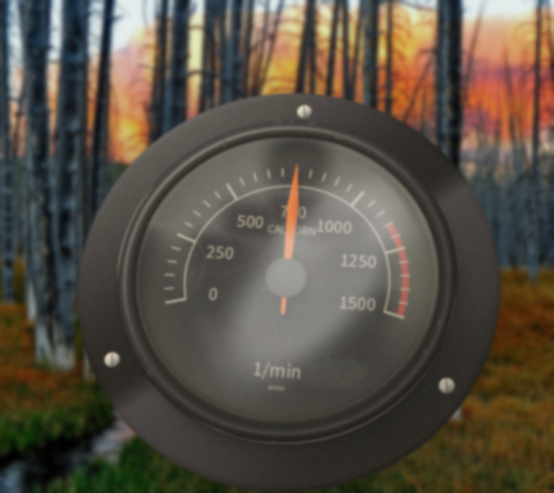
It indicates 750 rpm
